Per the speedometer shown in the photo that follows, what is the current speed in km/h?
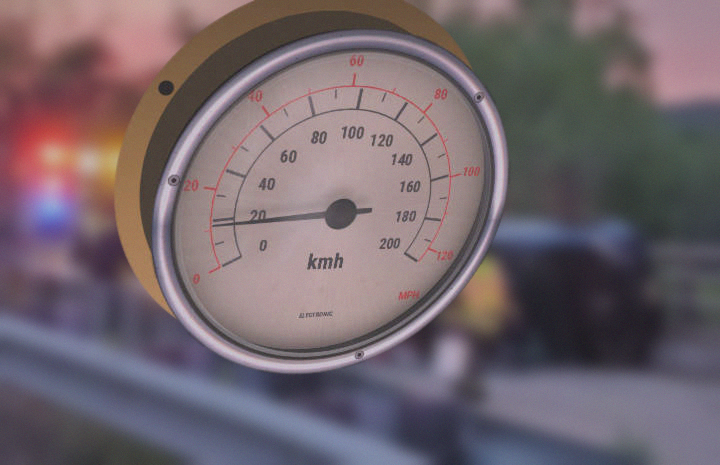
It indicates 20 km/h
